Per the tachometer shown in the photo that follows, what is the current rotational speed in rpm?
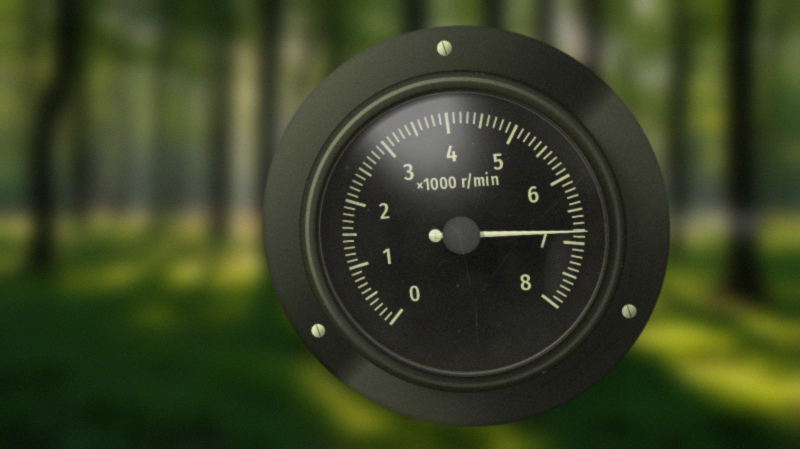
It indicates 6800 rpm
